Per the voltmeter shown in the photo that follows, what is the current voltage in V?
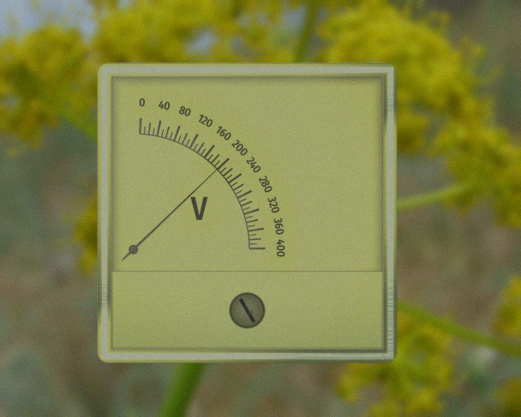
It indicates 200 V
